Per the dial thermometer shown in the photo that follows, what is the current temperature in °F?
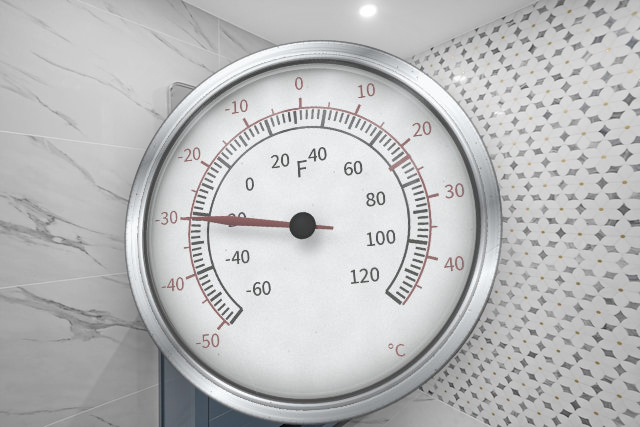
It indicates -22 °F
